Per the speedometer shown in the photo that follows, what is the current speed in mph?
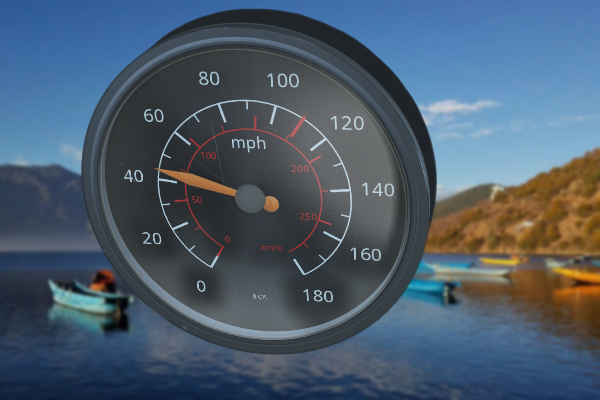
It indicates 45 mph
